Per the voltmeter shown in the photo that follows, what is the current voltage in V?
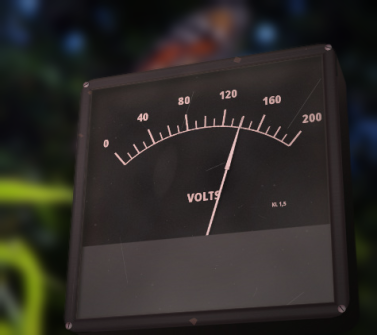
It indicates 140 V
